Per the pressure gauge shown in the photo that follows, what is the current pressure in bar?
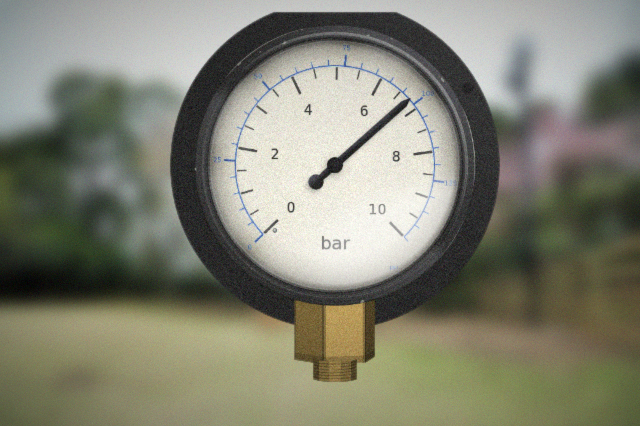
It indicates 6.75 bar
